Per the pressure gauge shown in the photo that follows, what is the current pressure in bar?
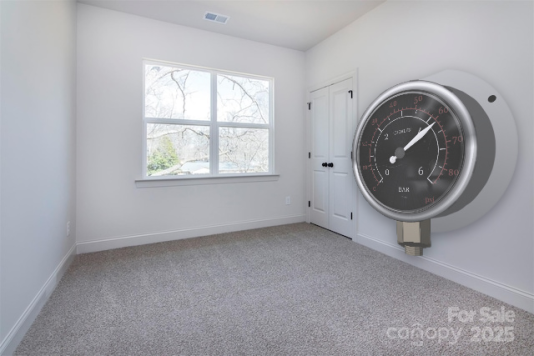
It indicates 4.25 bar
